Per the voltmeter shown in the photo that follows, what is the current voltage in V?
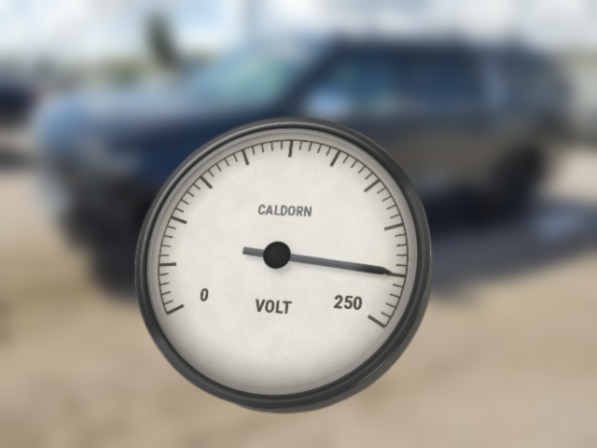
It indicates 225 V
